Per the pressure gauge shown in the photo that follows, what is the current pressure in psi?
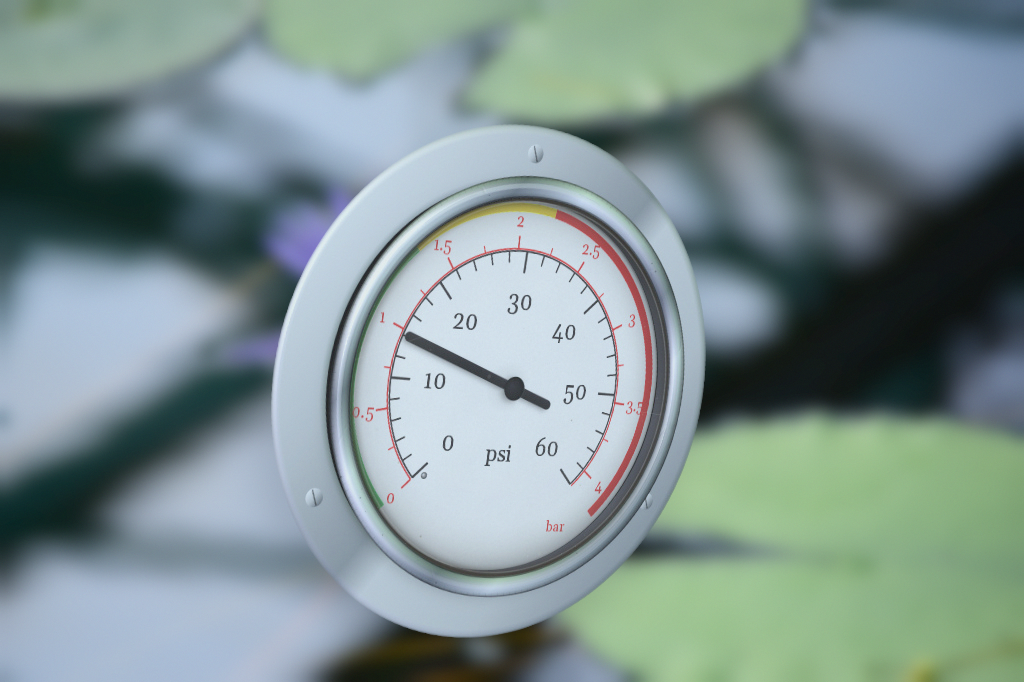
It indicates 14 psi
